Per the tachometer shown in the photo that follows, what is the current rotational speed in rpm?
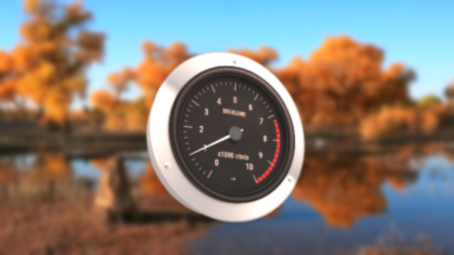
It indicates 1000 rpm
